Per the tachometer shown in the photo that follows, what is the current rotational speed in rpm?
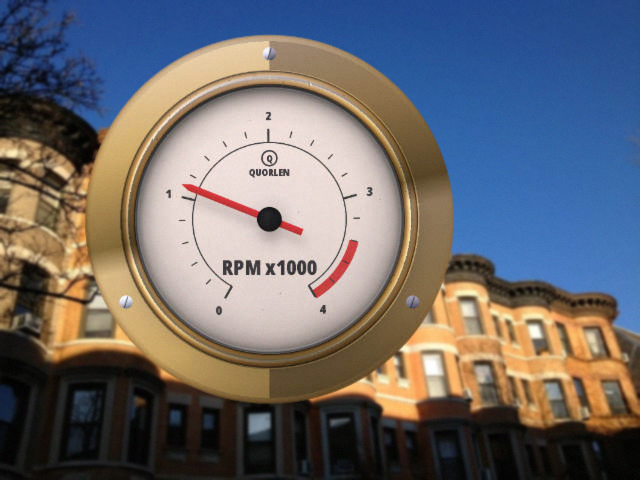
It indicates 1100 rpm
